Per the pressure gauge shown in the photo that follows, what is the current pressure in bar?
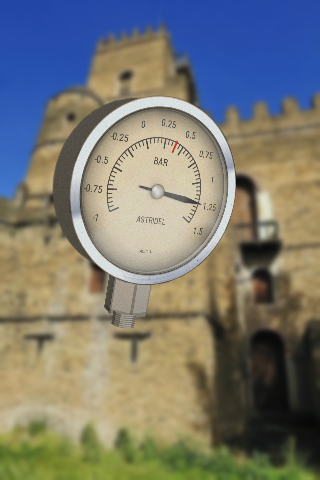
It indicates 1.25 bar
